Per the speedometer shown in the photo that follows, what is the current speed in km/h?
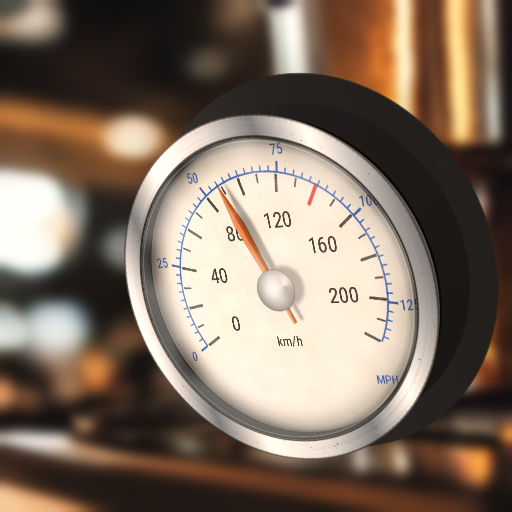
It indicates 90 km/h
